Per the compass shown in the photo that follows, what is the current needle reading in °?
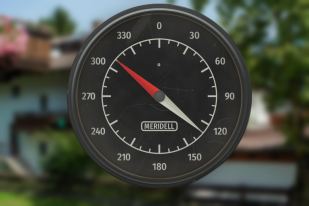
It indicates 310 °
